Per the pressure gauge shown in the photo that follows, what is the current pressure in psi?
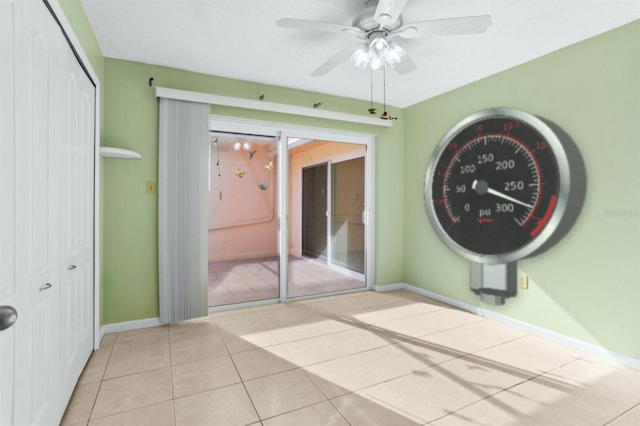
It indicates 275 psi
